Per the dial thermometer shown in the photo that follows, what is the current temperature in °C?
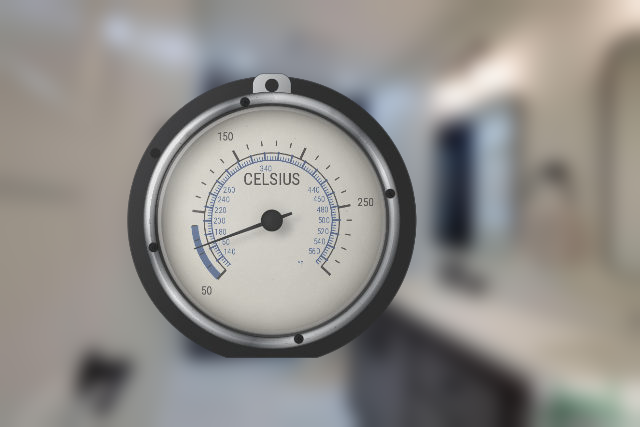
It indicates 75 °C
